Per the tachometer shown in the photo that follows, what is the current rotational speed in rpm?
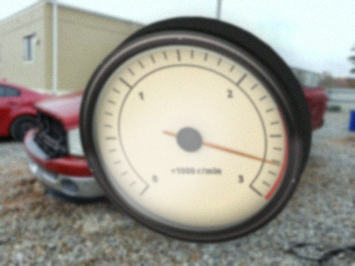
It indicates 2700 rpm
